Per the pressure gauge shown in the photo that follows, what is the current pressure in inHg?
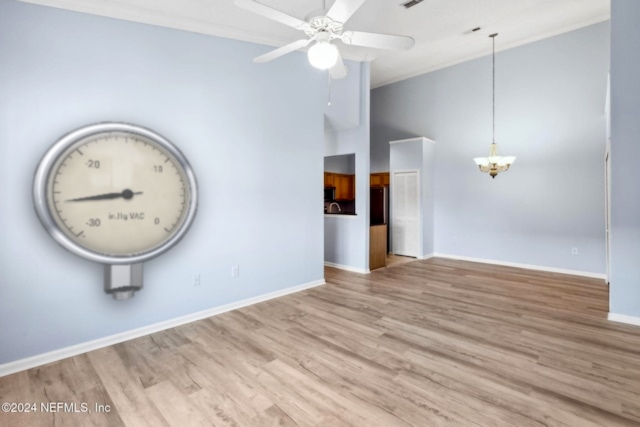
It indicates -26 inHg
